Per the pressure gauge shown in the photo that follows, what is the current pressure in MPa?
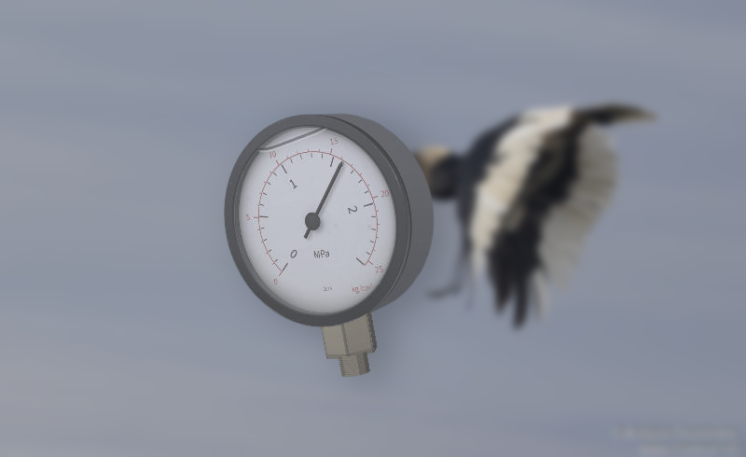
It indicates 1.6 MPa
